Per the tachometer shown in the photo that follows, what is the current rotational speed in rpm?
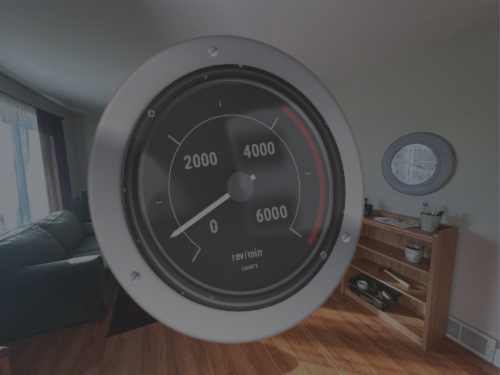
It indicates 500 rpm
